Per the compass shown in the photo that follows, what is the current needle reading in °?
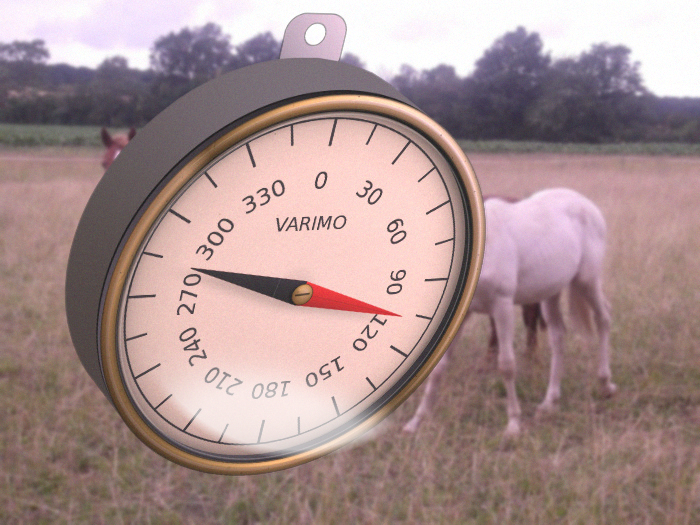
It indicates 105 °
